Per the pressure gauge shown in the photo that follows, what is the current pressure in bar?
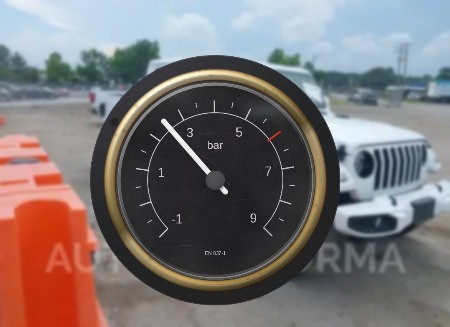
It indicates 2.5 bar
